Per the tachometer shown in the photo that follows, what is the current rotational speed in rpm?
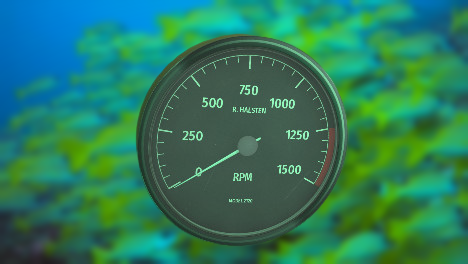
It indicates 0 rpm
